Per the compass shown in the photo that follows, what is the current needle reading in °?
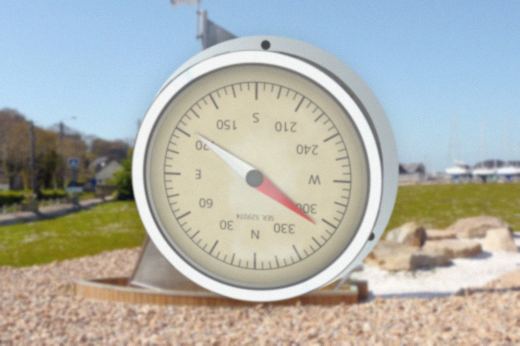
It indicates 305 °
